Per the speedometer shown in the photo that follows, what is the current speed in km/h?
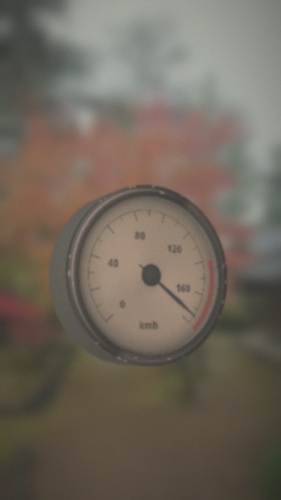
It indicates 175 km/h
